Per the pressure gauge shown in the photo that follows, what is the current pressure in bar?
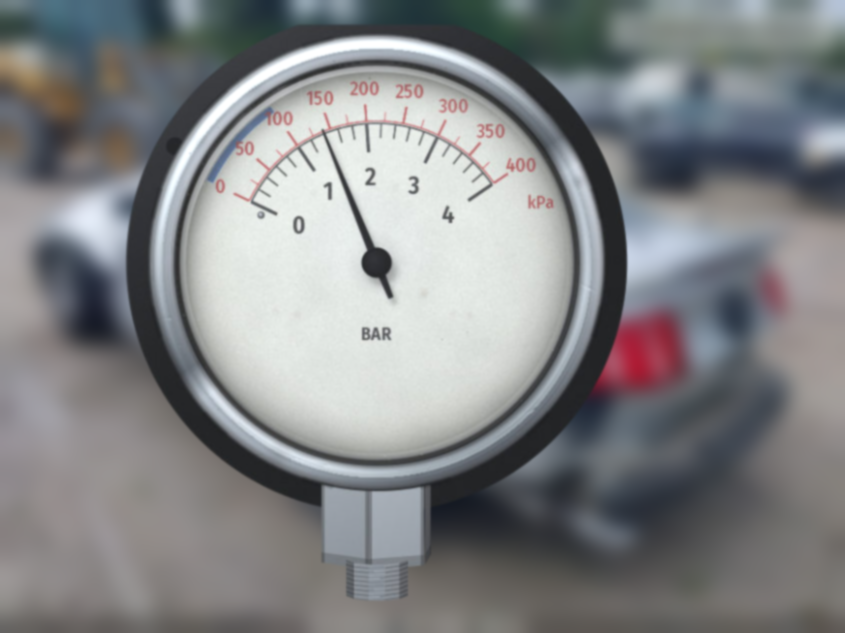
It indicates 1.4 bar
